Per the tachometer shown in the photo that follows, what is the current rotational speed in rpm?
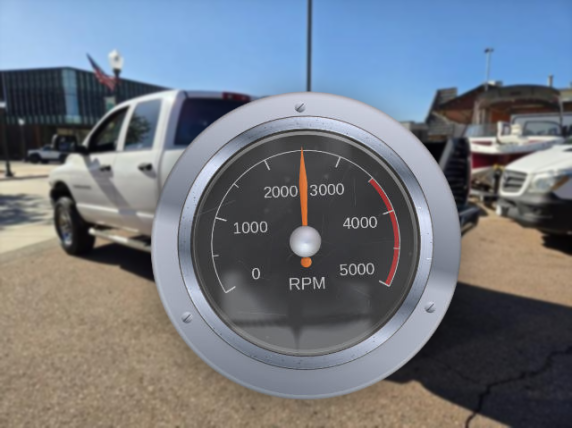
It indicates 2500 rpm
